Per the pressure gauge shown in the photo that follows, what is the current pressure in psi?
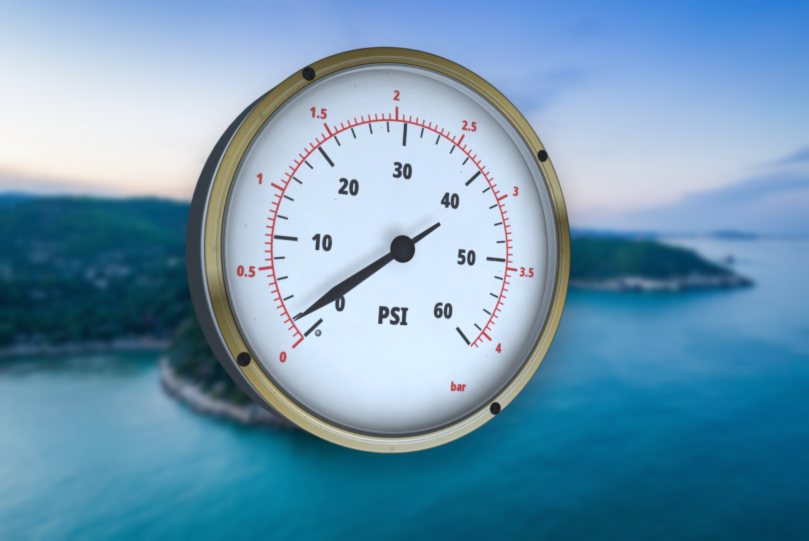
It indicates 2 psi
